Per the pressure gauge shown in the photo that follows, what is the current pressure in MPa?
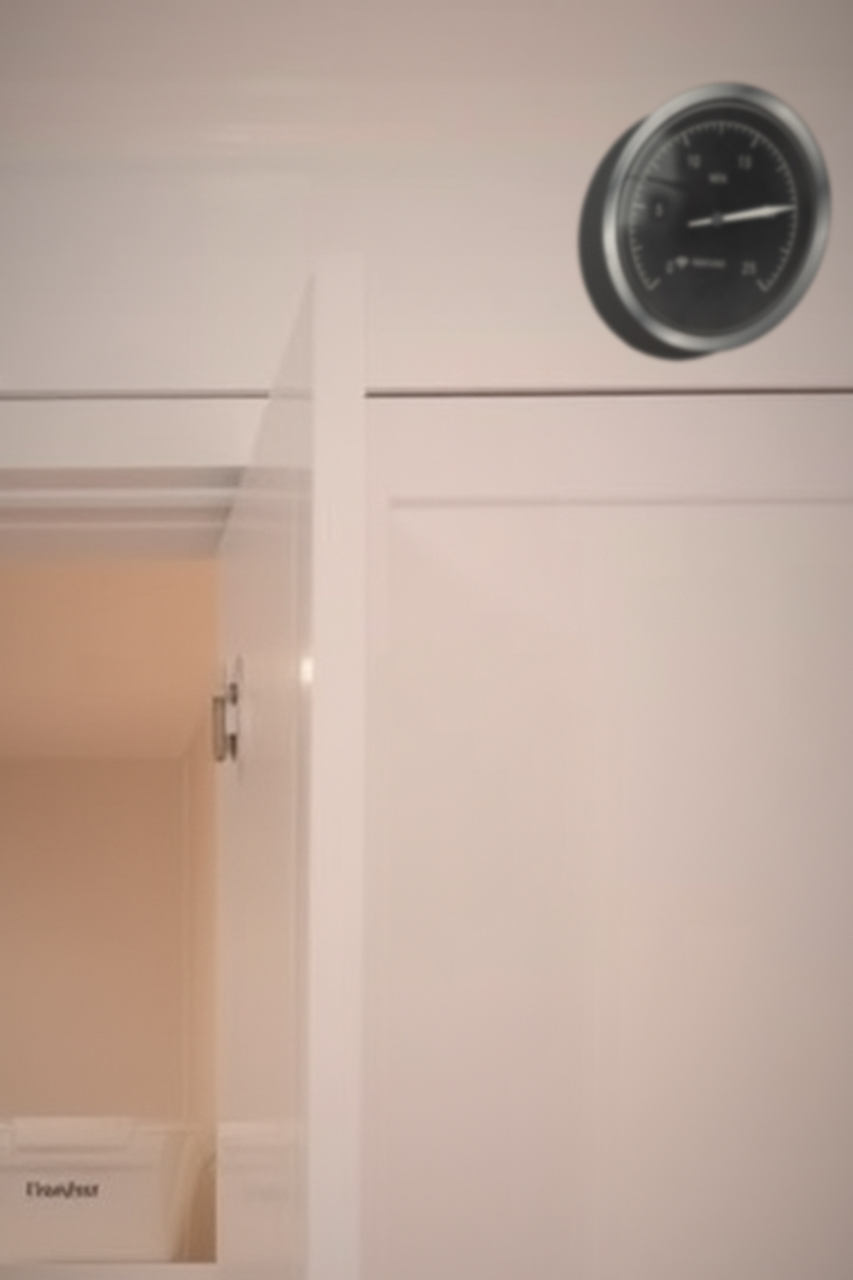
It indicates 20 MPa
